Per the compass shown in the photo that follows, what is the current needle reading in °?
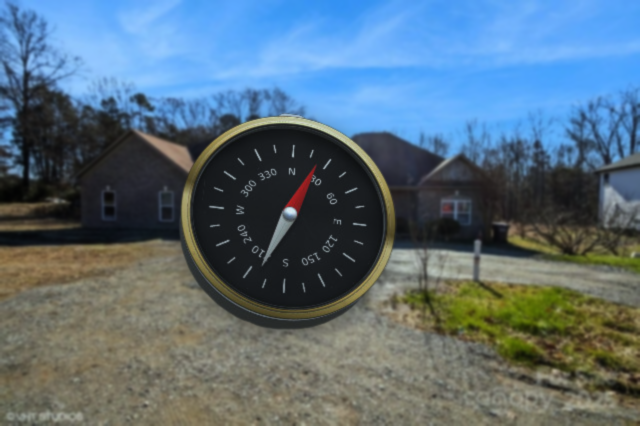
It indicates 22.5 °
